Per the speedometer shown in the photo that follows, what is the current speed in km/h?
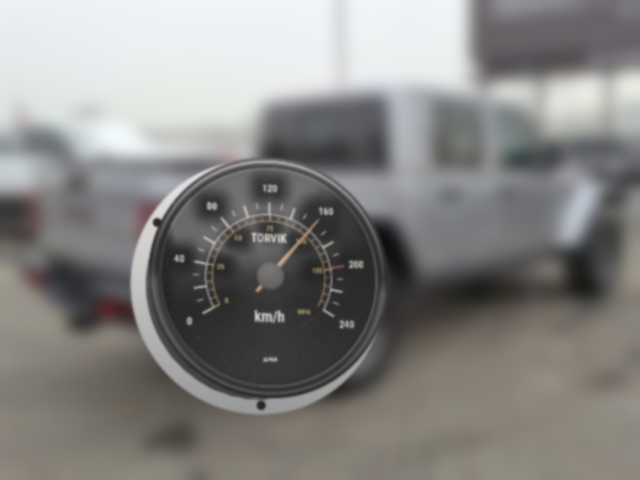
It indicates 160 km/h
